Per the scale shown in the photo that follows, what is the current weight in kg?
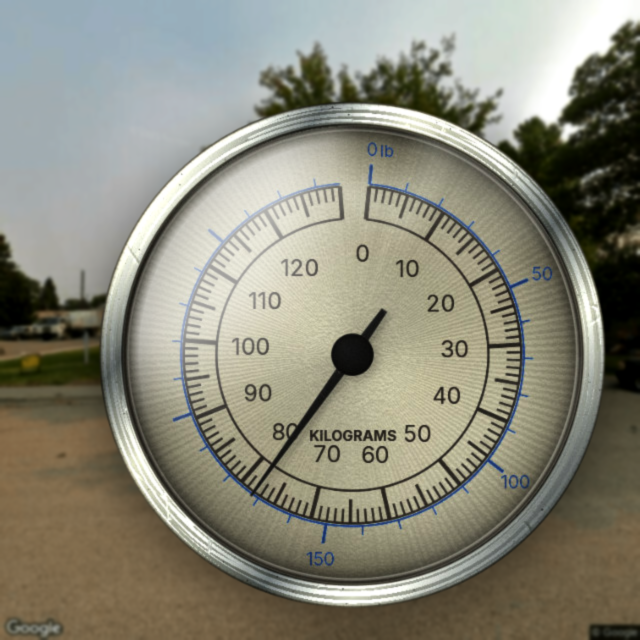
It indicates 78 kg
